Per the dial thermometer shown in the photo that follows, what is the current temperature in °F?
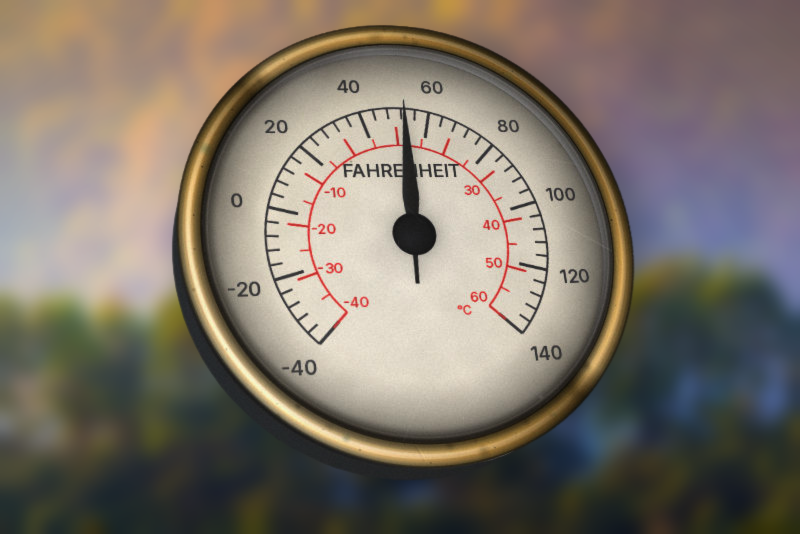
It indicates 52 °F
